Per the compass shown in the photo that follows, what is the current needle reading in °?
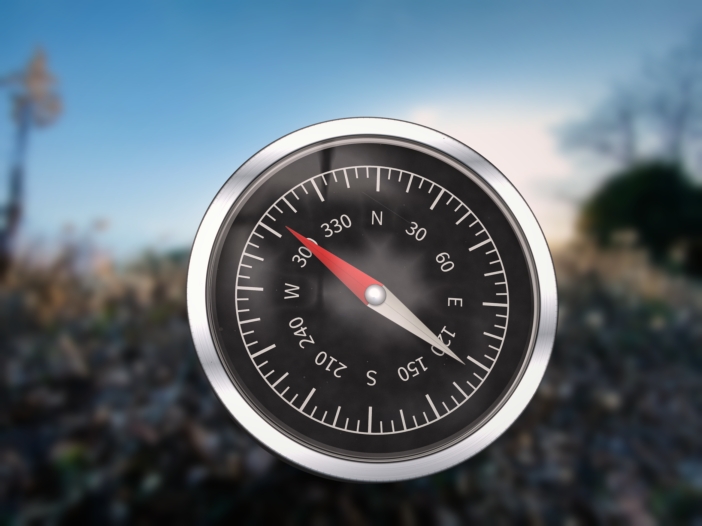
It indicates 305 °
